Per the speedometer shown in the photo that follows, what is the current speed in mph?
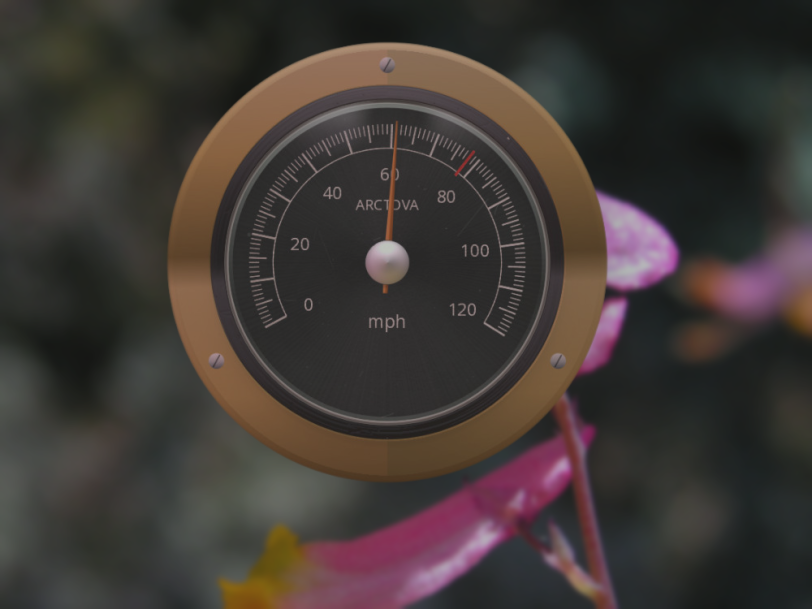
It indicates 61 mph
